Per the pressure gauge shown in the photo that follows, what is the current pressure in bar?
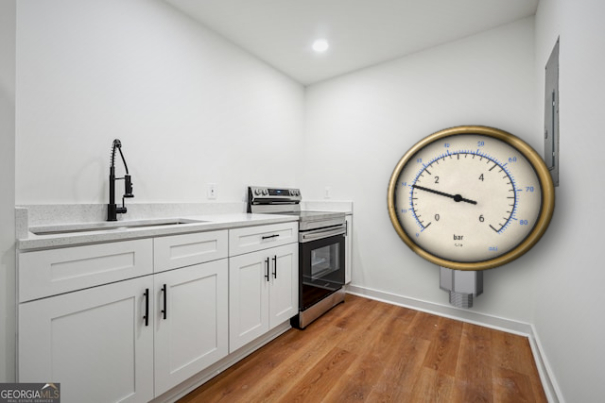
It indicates 1.4 bar
